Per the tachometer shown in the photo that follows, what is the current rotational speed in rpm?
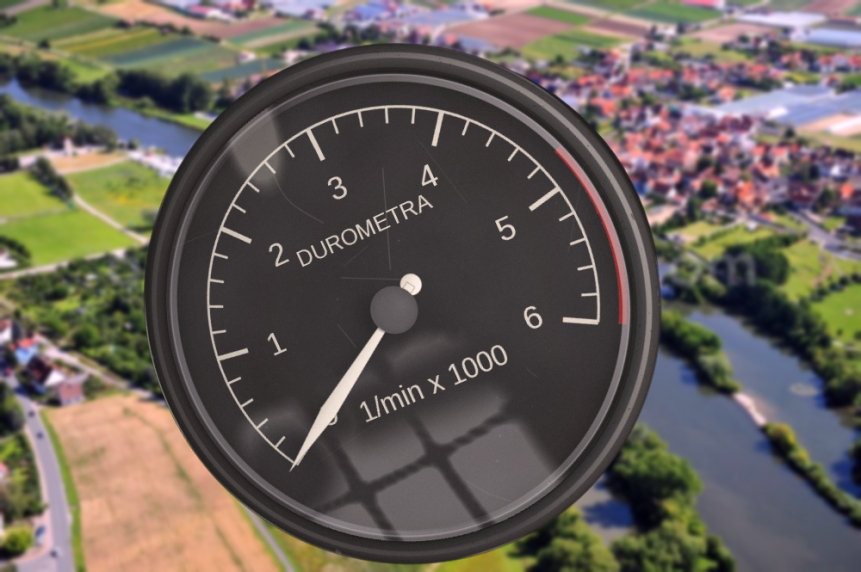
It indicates 0 rpm
